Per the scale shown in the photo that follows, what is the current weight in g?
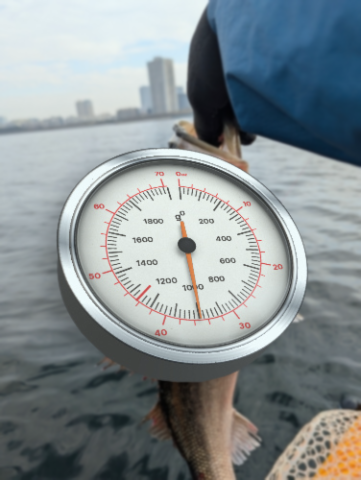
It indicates 1000 g
